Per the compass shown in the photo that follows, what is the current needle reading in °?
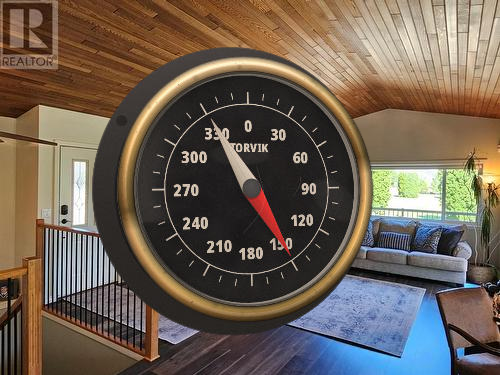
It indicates 150 °
